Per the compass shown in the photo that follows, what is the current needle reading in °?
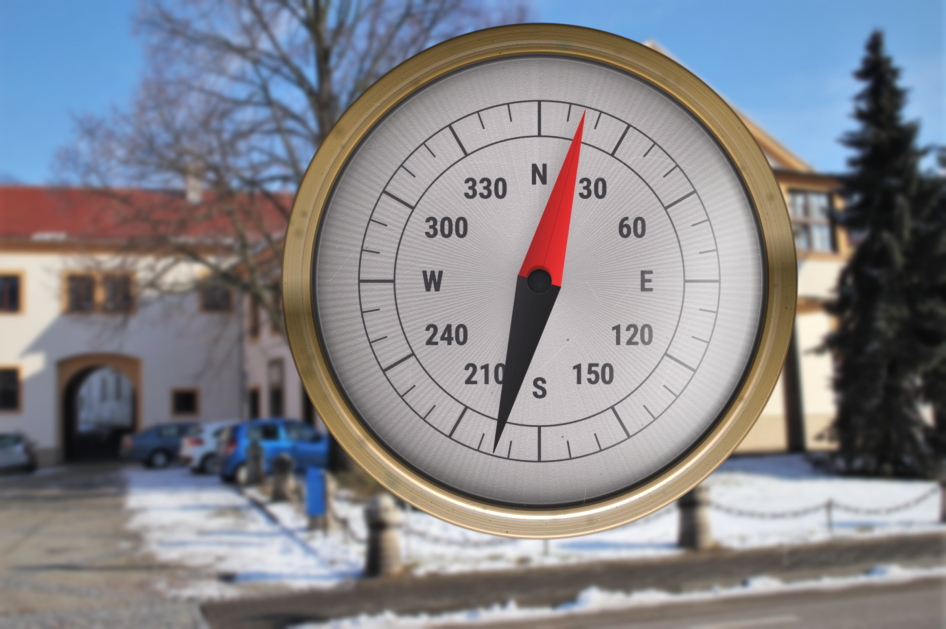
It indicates 15 °
